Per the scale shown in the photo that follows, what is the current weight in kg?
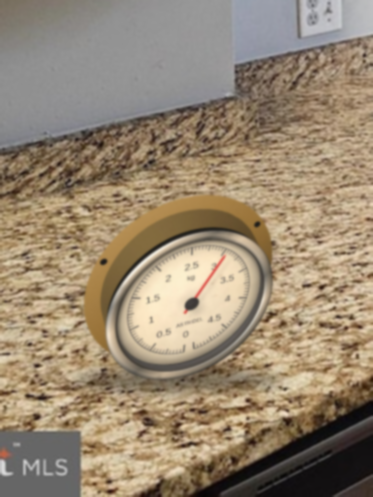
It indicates 3 kg
